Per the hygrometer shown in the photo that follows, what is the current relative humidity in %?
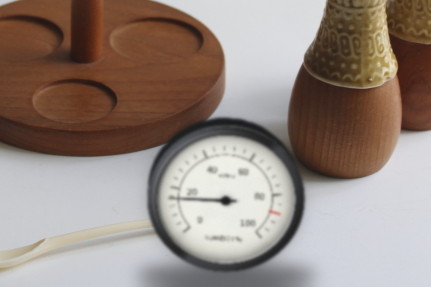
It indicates 16 %
